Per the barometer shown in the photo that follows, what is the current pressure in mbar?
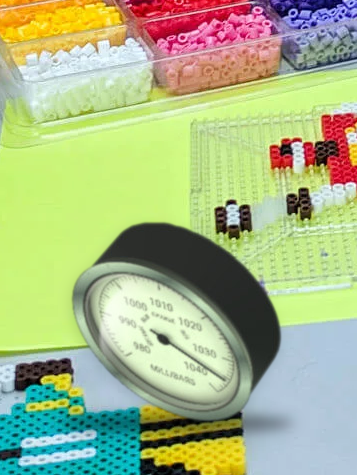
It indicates 1035 mbar
